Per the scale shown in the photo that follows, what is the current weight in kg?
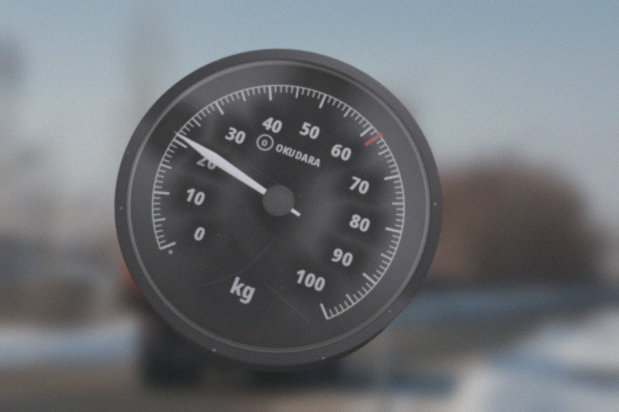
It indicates 21 kg
